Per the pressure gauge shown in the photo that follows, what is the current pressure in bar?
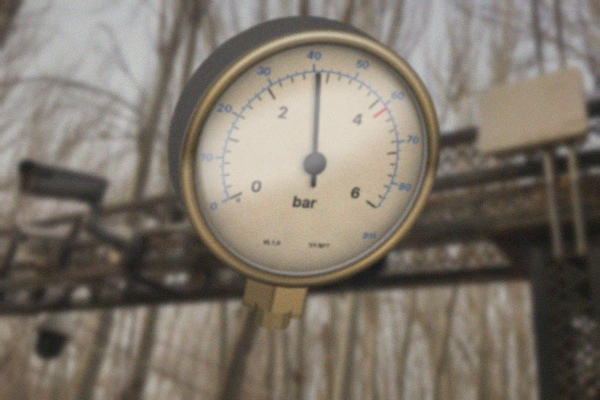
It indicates 2.8 bar
